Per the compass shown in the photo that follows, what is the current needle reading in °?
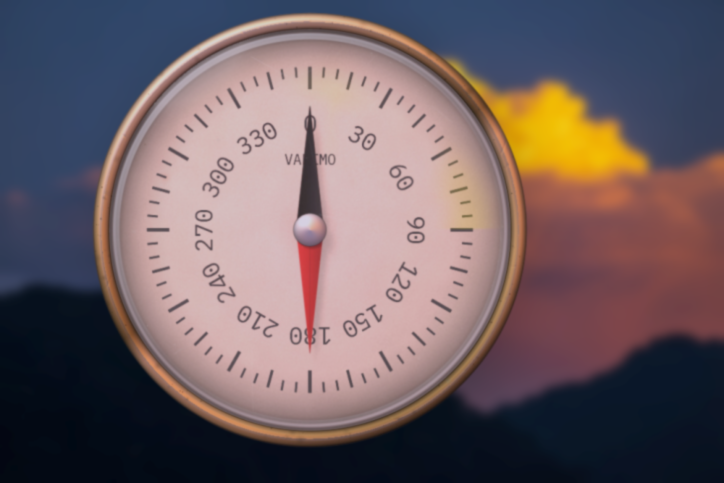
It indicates 180 °
